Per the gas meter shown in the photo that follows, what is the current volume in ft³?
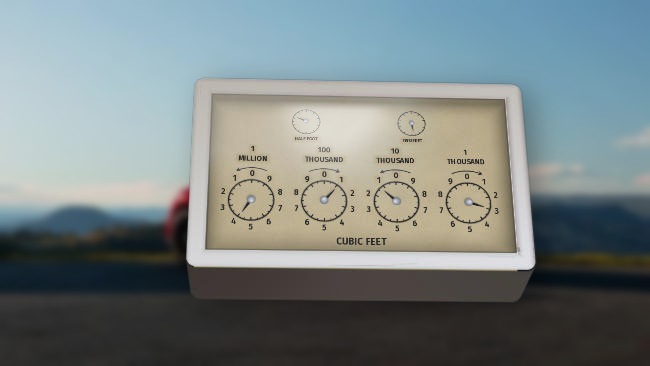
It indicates 411300 ft³
